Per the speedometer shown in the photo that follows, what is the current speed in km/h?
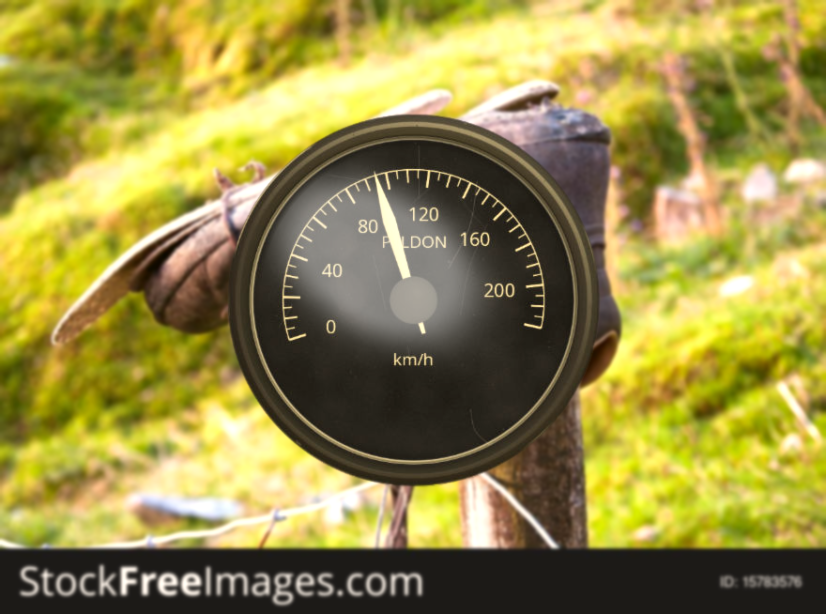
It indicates 95 km/h
